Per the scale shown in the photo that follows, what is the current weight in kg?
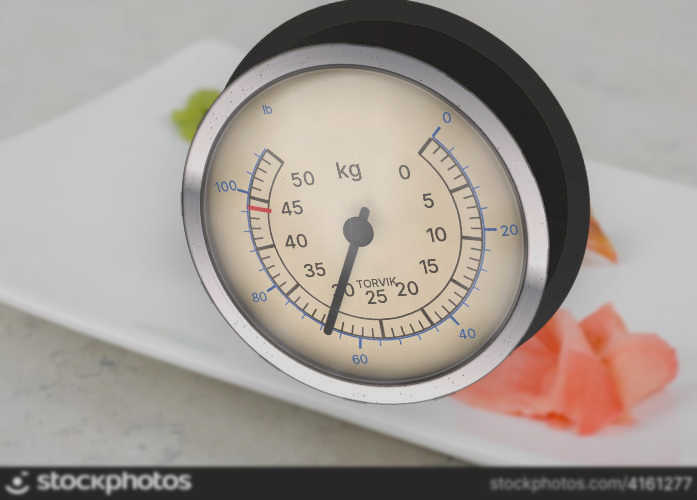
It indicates 30 kg
